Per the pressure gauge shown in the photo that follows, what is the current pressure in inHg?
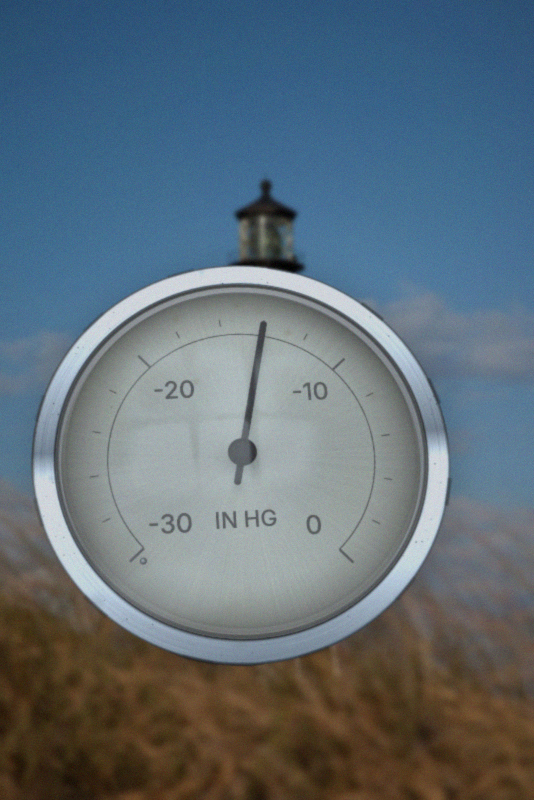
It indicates -14 inHg
